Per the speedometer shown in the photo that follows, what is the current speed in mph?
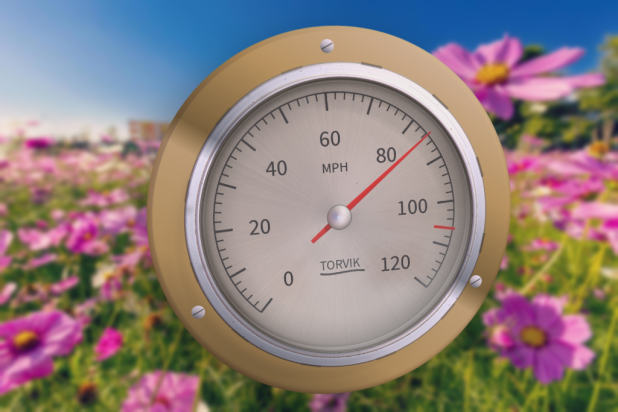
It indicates 84 mph
